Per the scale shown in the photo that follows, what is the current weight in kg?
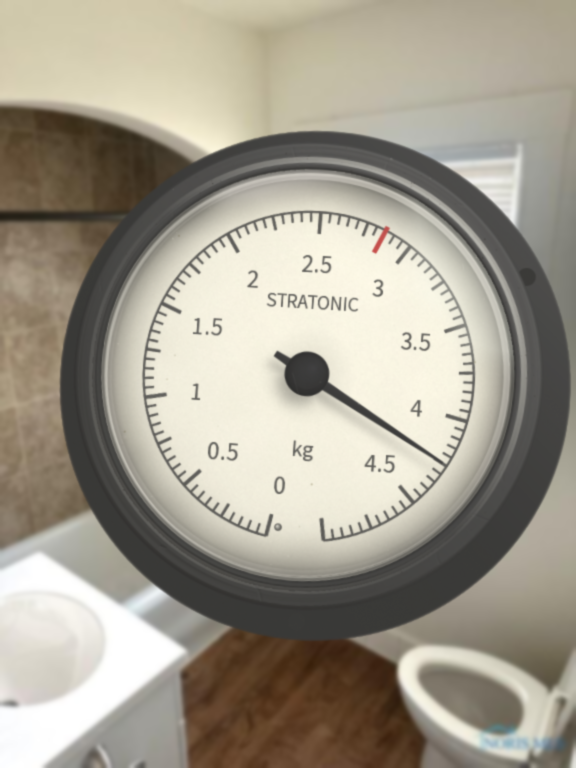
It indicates 4.25 kg
